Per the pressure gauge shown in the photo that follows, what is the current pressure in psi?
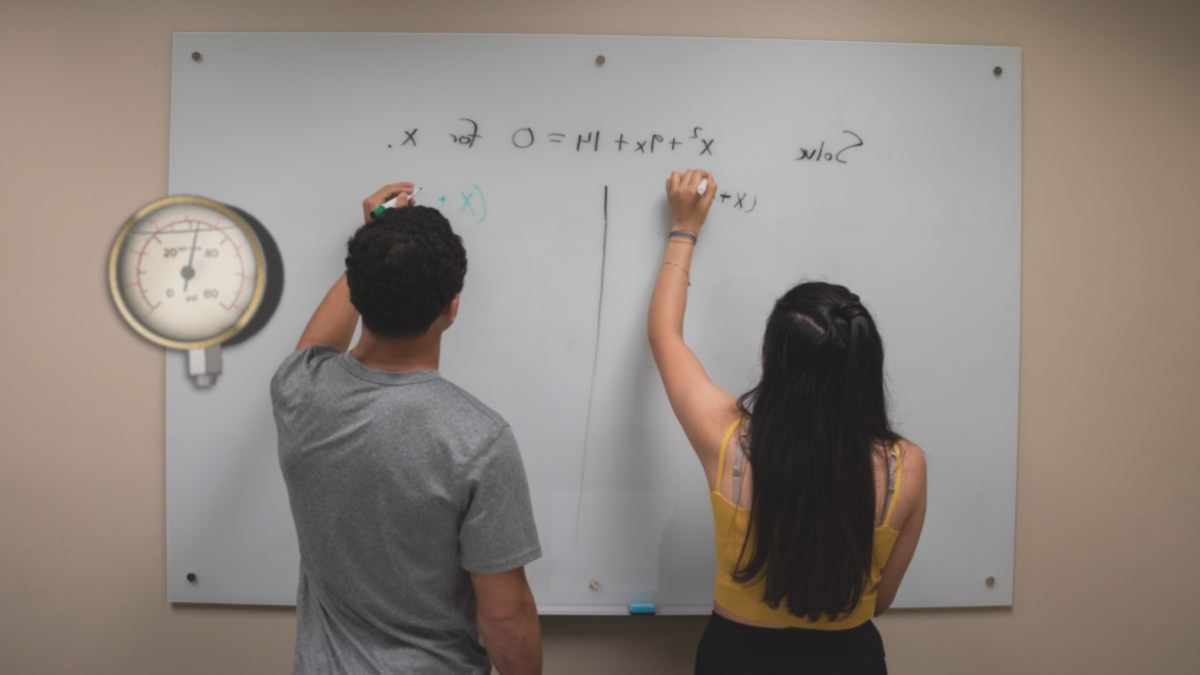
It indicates 32.5 psi
